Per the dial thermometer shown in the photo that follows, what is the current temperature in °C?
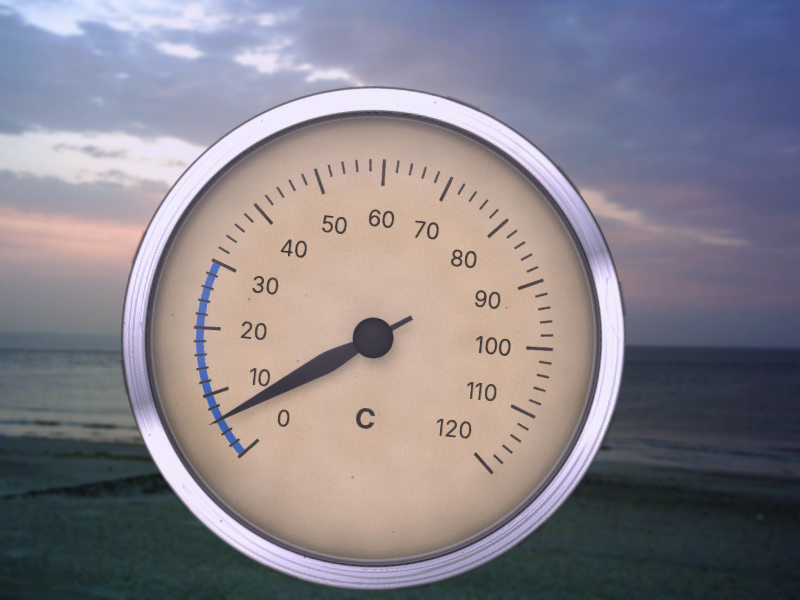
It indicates 6 °C
